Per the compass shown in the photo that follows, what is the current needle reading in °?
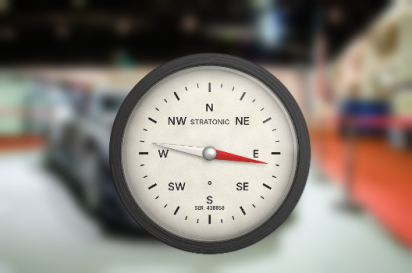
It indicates 100 °
